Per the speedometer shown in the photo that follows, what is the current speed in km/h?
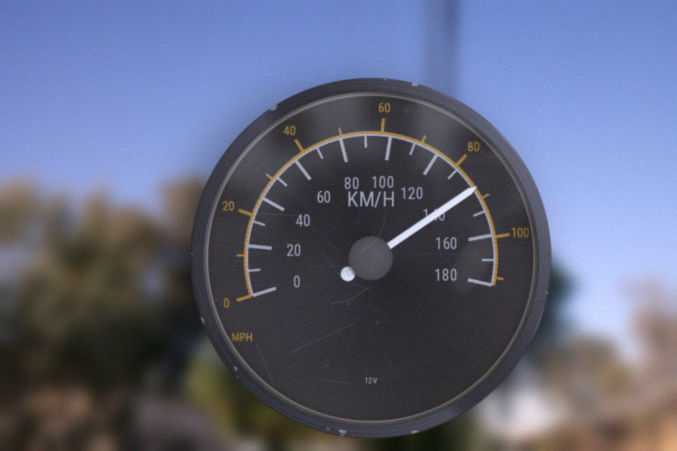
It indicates 140 km/h
